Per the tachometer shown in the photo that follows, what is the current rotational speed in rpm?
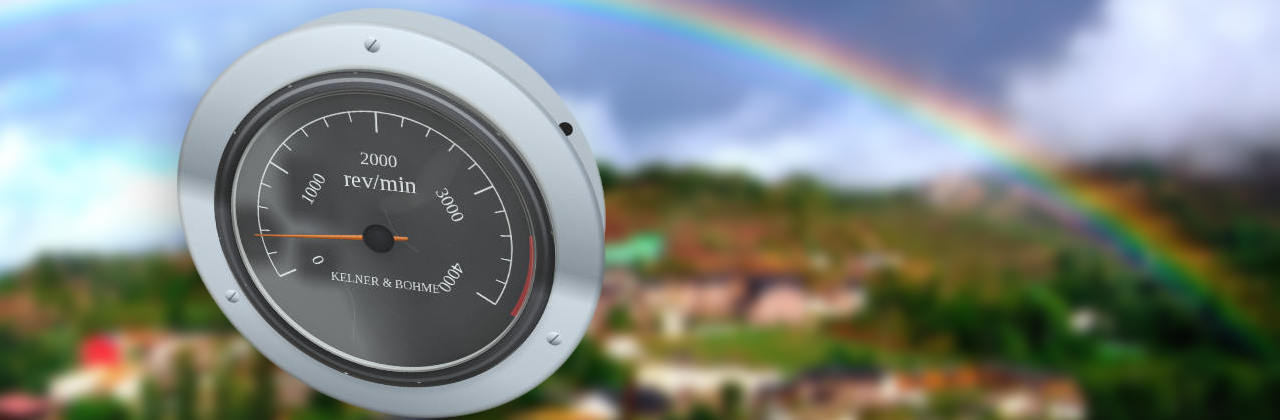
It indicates 400 rpm
